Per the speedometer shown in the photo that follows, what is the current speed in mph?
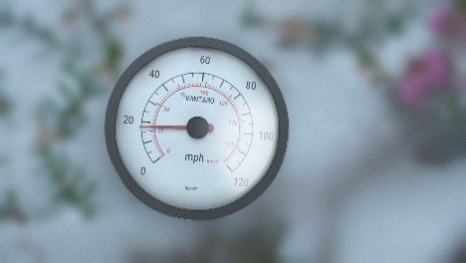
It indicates 17.5 mph
